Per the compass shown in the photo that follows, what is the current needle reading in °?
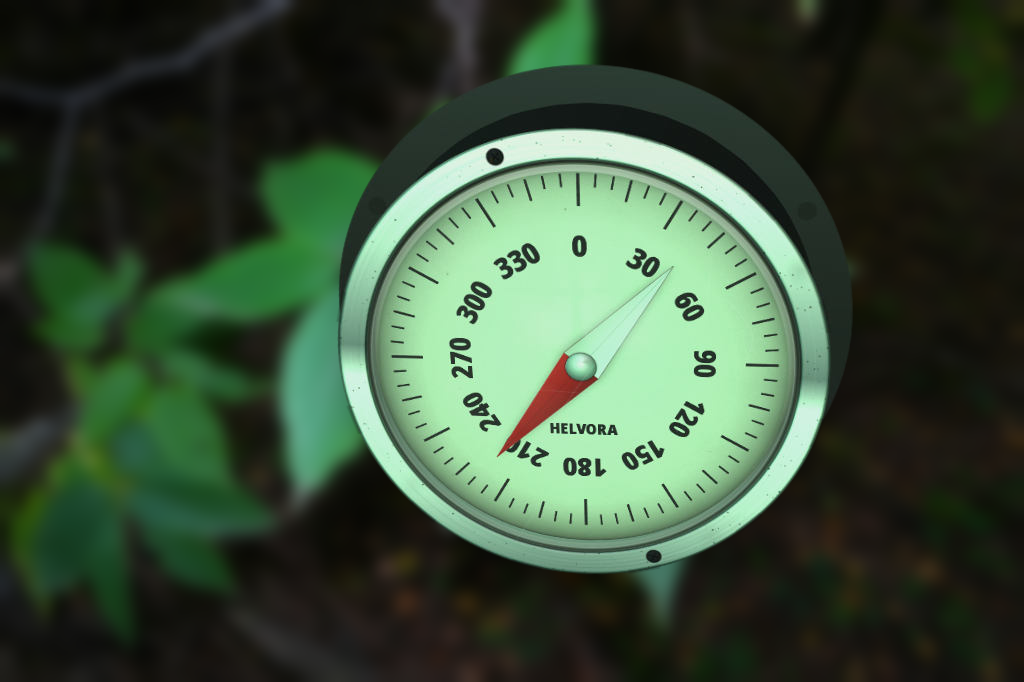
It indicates 220 °
